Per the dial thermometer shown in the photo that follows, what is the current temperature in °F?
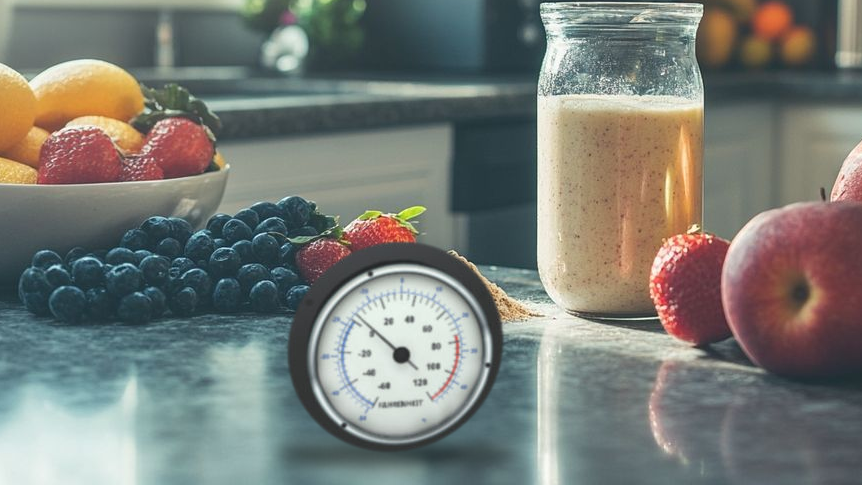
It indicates 4 °F
